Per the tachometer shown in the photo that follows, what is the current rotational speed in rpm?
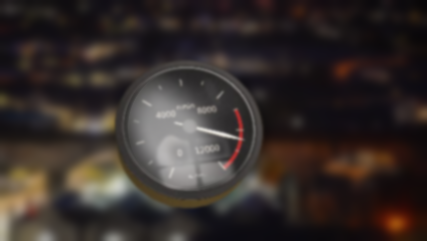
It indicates 10500 rpm
